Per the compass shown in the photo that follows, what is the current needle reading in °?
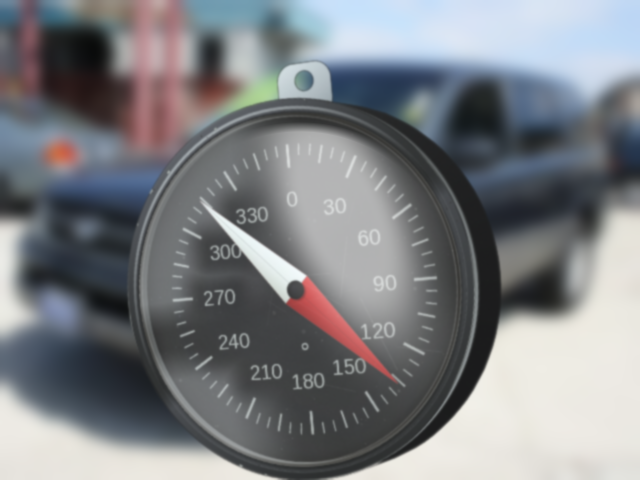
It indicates 135 °
